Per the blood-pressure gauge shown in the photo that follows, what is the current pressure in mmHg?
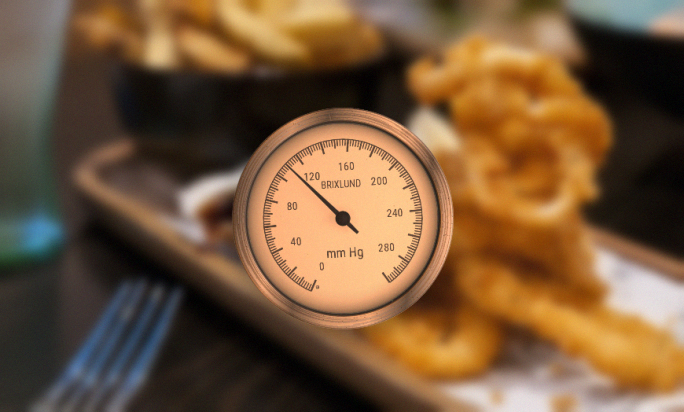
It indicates 110 mmHg
